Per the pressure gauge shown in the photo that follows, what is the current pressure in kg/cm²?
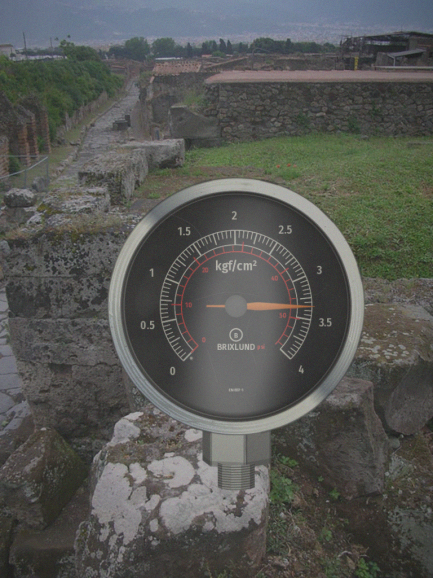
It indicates 3.35 kg/cm²
